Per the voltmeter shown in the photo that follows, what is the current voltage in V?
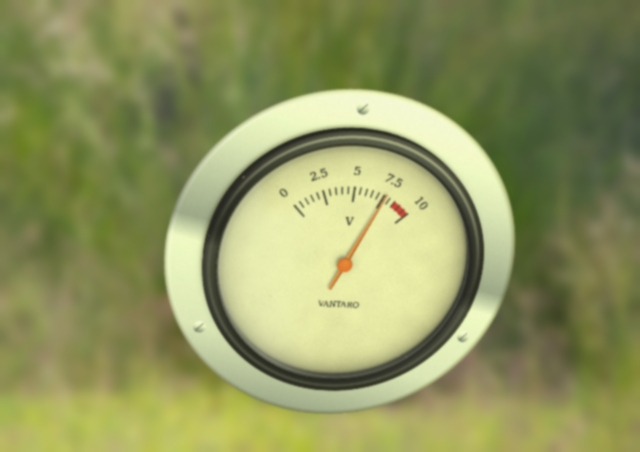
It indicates 7.5 V
